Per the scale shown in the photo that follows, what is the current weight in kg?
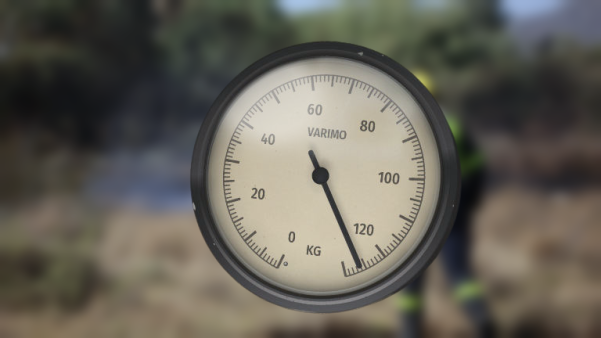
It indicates 126 kg
